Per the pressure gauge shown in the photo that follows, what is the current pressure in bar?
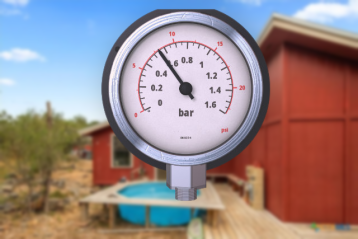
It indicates 0.55 bar
